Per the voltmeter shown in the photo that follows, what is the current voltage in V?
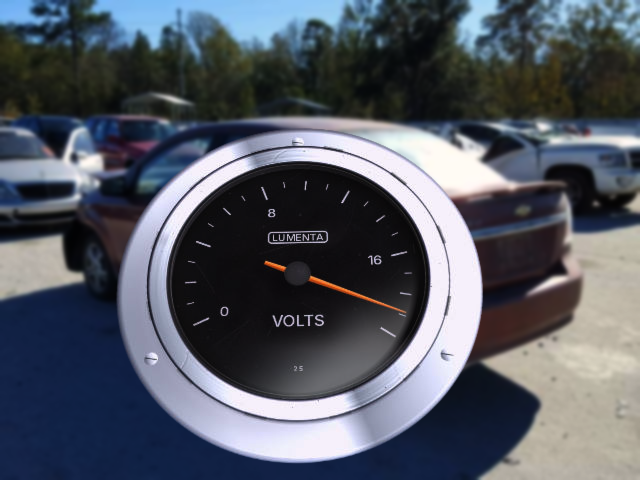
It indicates 19 V
